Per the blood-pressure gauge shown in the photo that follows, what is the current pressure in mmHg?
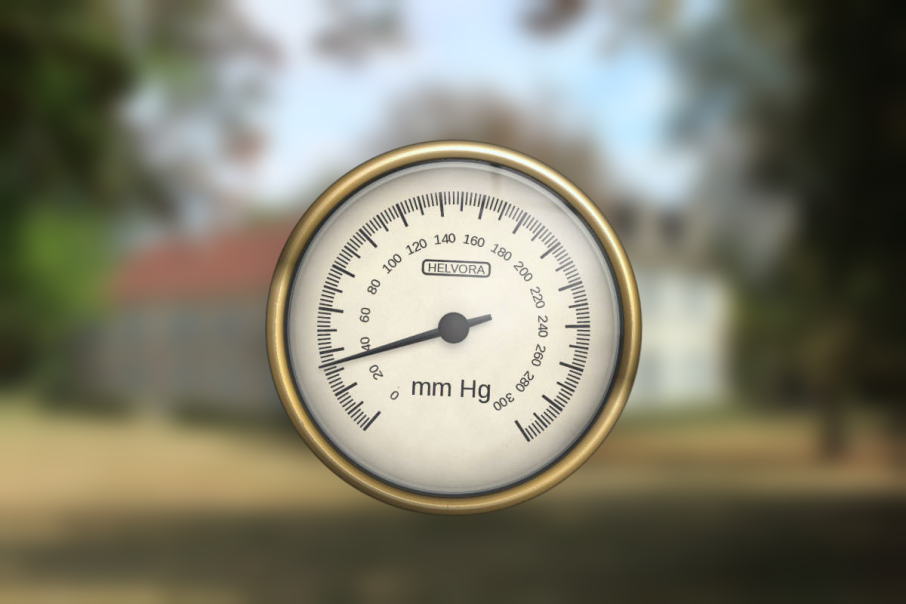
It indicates 34 mmHg
